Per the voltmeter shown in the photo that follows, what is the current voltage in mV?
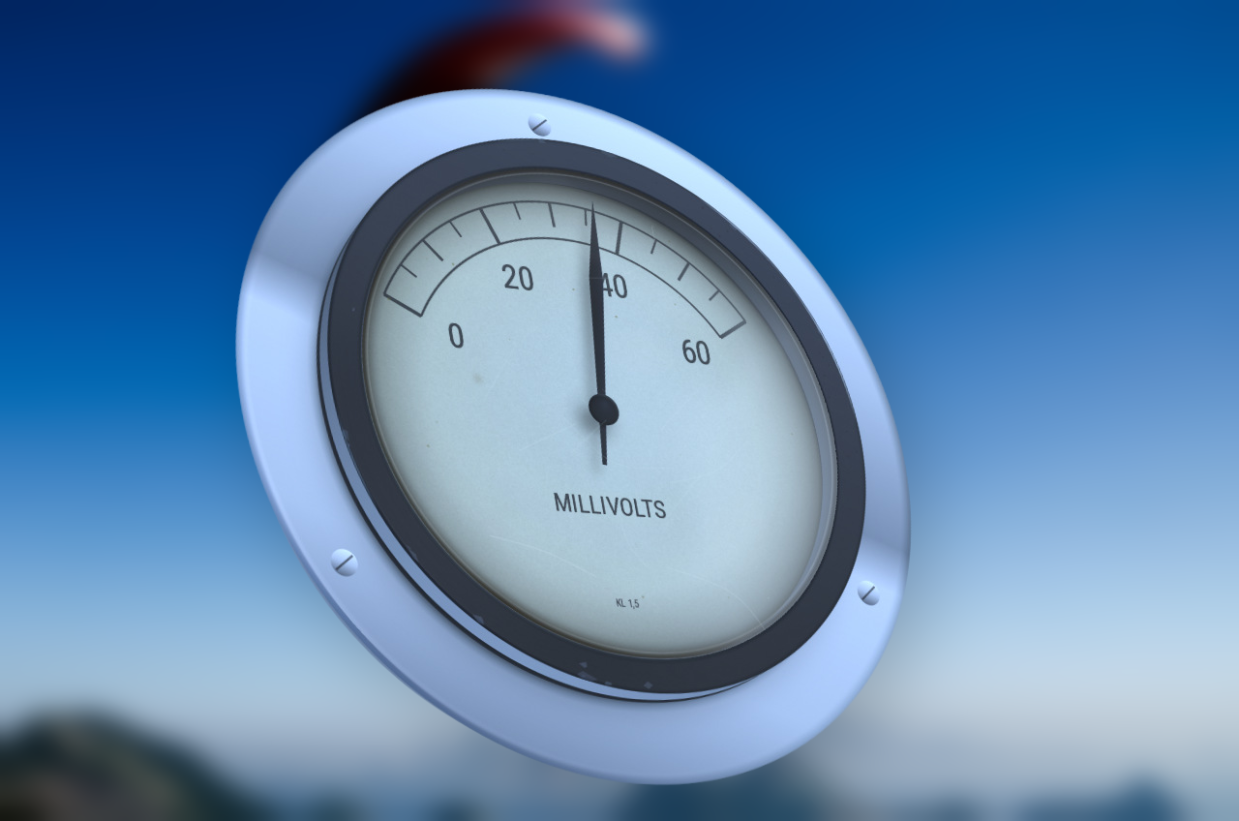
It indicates 35 mV
